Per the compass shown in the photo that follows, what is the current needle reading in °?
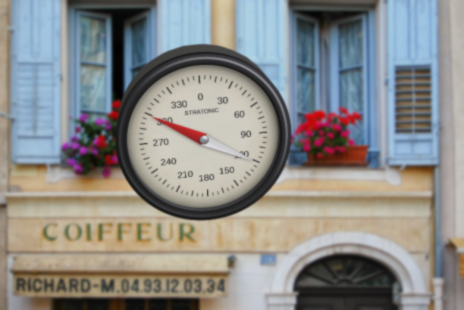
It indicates 300 °
